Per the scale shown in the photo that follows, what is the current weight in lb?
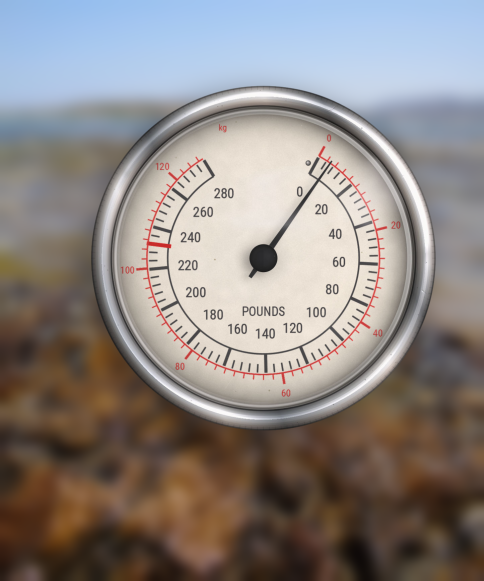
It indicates 6 lb
